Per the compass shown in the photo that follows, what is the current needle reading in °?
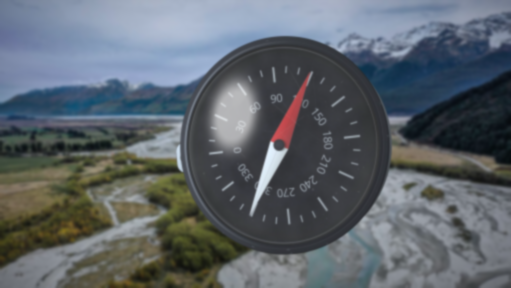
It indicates 120 °
